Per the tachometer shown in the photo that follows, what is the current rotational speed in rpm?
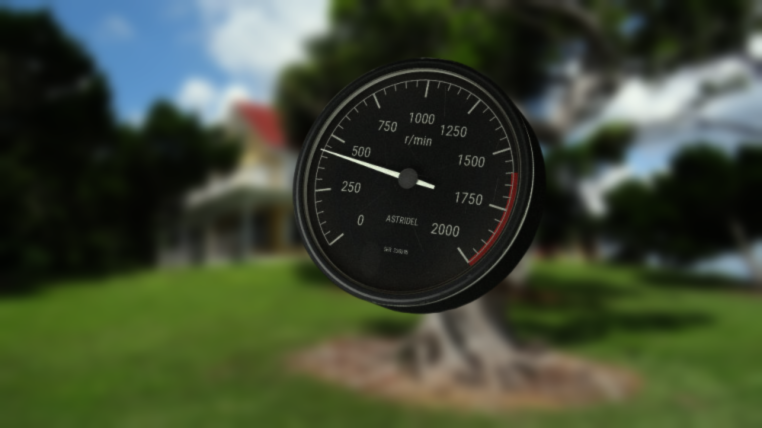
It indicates 425 rpm
